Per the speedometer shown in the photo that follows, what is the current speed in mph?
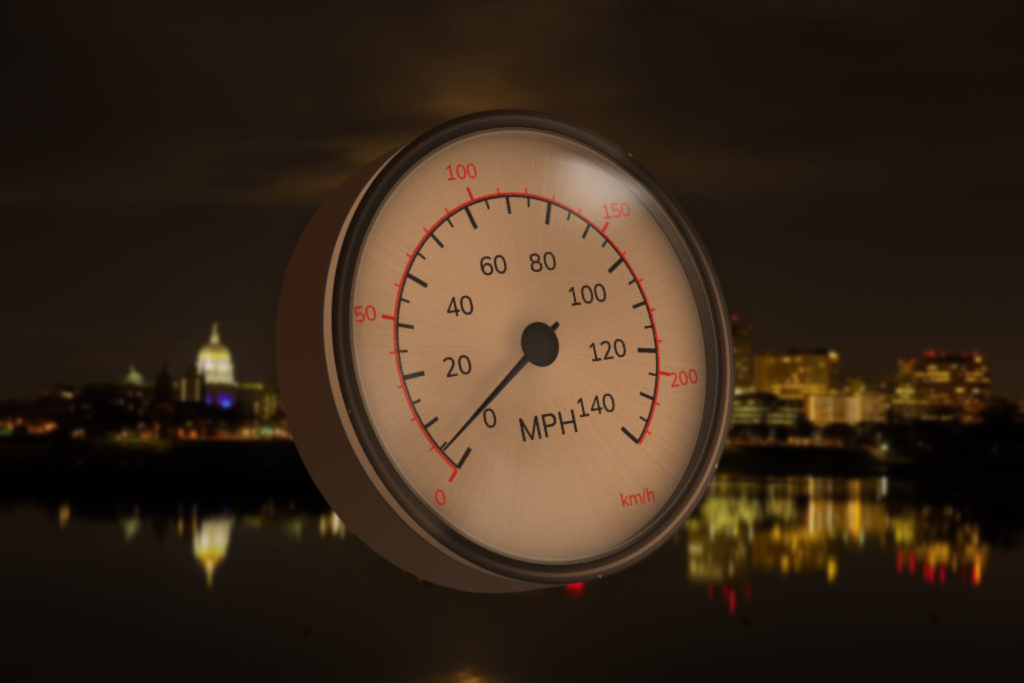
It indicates 5 mph
